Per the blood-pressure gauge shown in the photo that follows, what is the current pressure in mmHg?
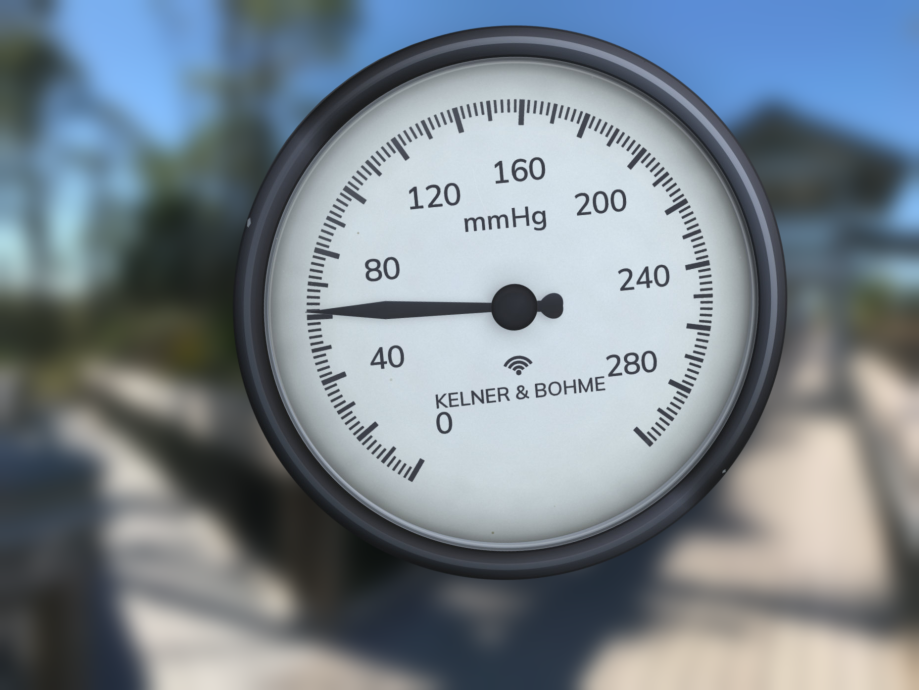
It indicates 62 mmHg
